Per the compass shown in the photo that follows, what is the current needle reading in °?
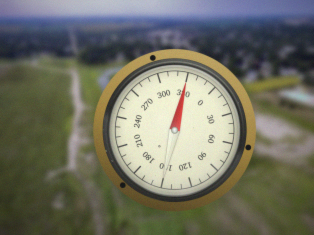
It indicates 330 °
